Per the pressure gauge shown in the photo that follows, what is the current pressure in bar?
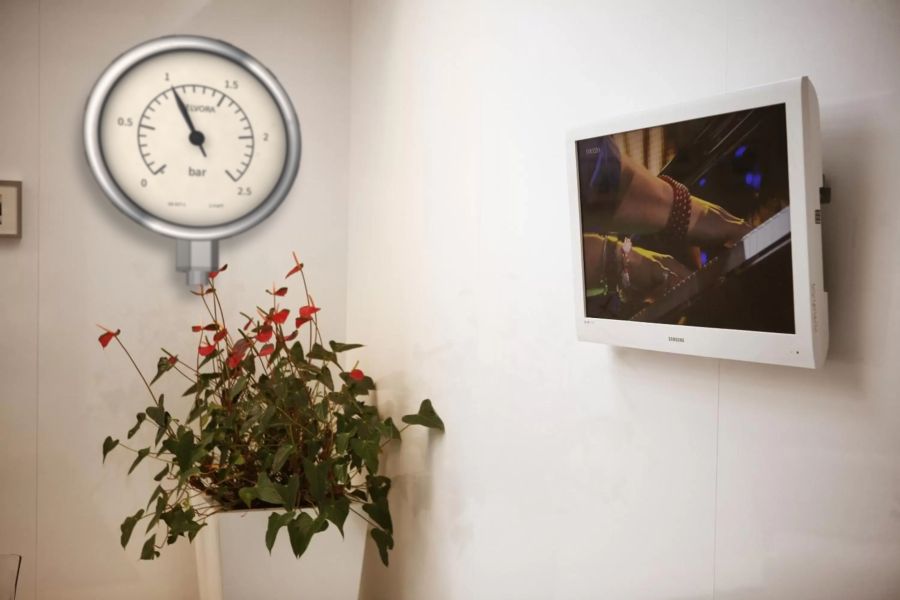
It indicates 1 bar
